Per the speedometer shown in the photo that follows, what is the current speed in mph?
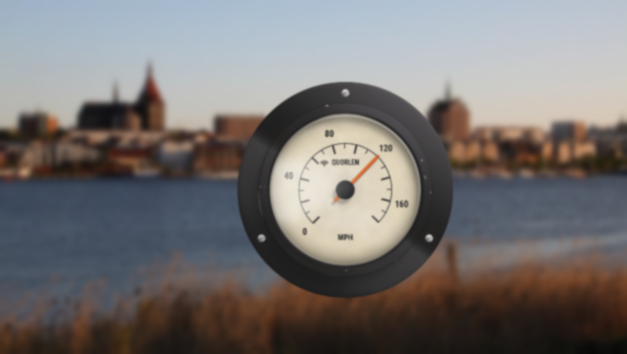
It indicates 120 mph
